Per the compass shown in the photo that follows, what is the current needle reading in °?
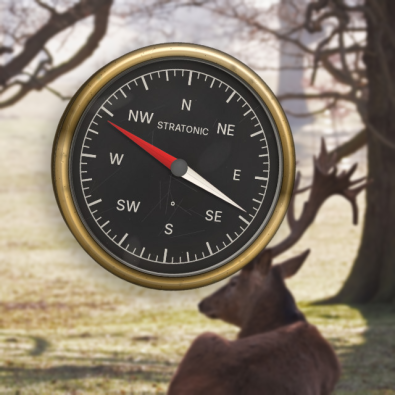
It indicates 295 °
